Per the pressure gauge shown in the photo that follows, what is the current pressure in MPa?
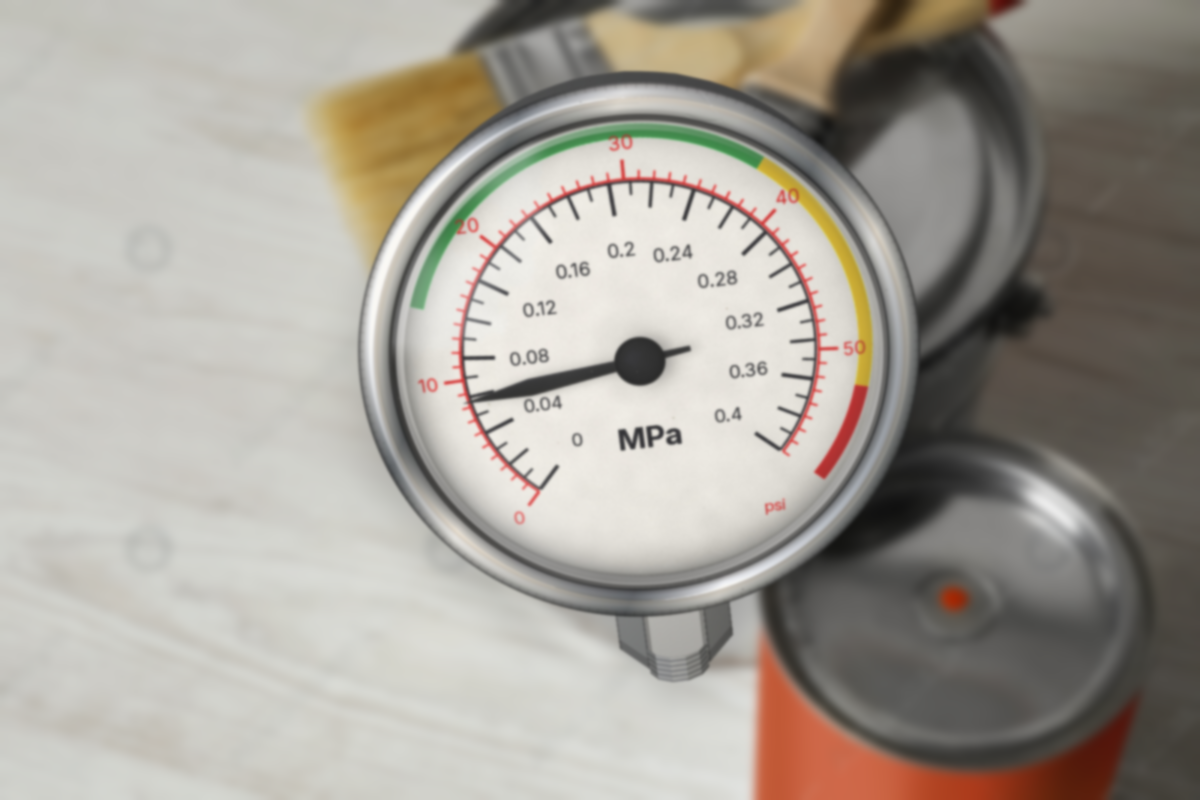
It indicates 0.06 MPa
